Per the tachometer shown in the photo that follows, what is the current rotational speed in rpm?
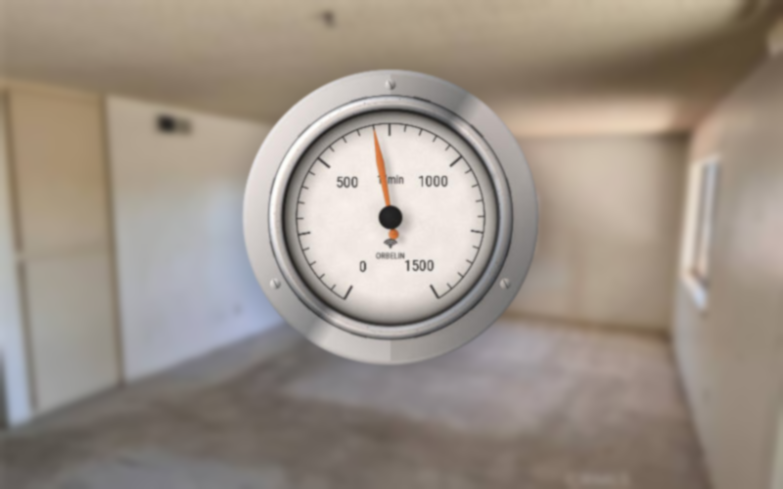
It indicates 700 rpm
